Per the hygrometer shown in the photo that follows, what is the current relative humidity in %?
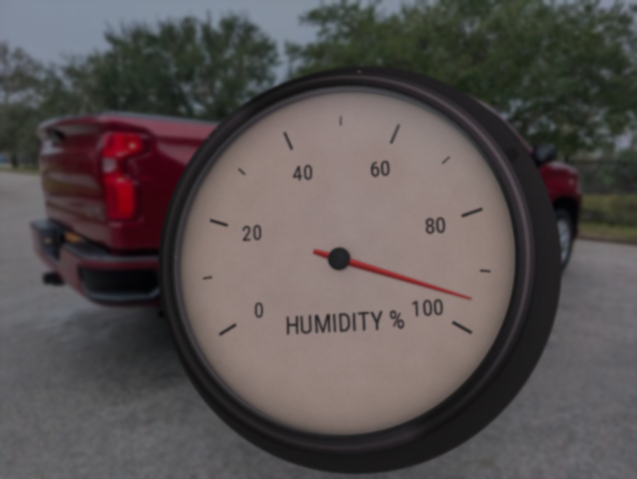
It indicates 95 %
